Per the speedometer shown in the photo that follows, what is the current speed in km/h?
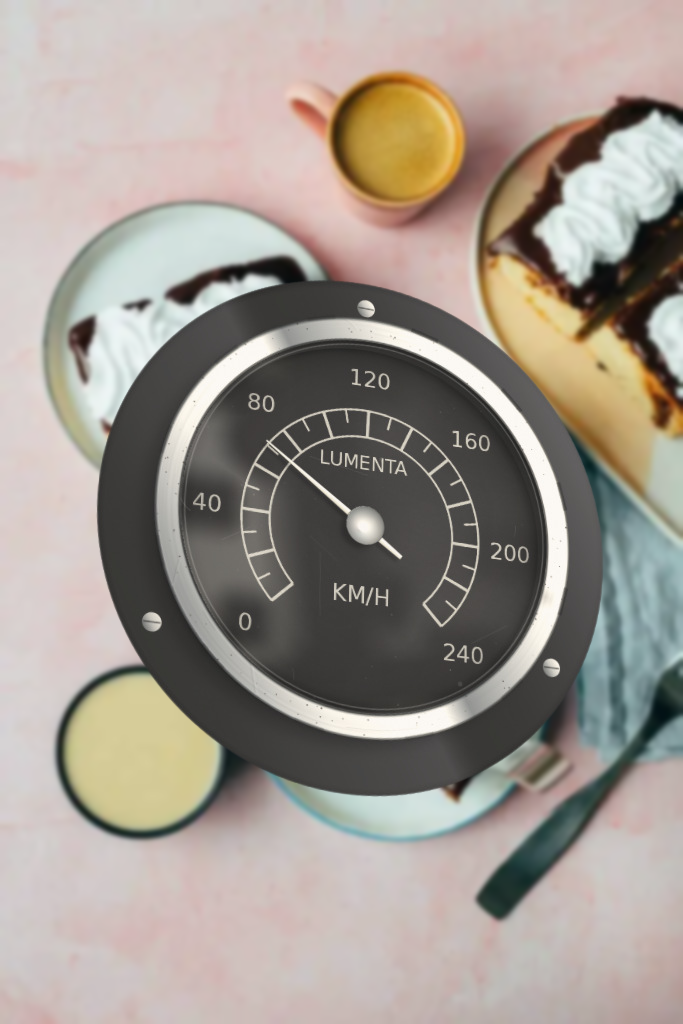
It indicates 70 km/h
